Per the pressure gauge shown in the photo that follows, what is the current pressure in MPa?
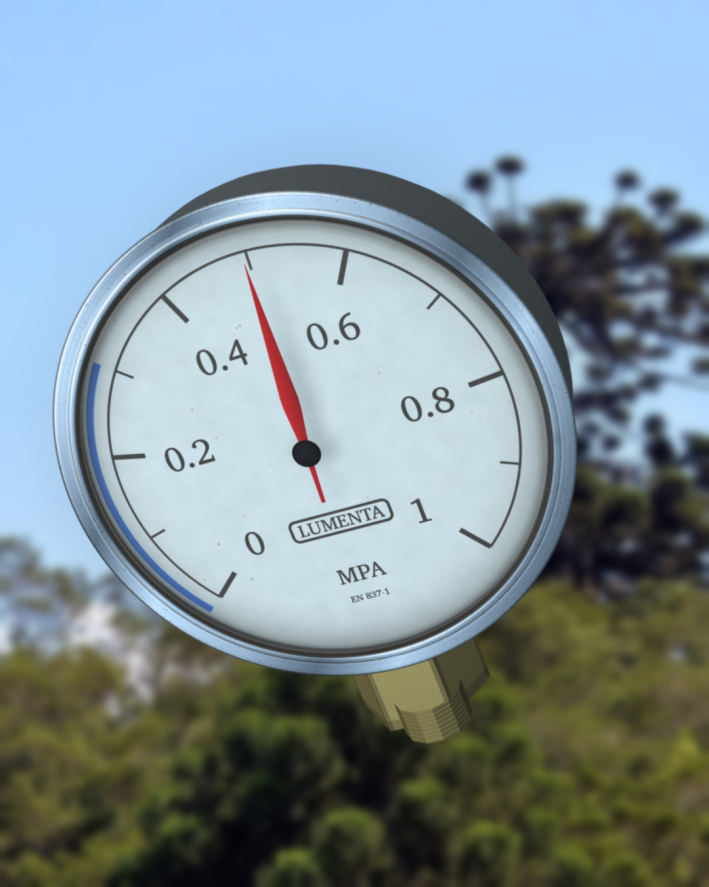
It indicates 0.5 MPa
